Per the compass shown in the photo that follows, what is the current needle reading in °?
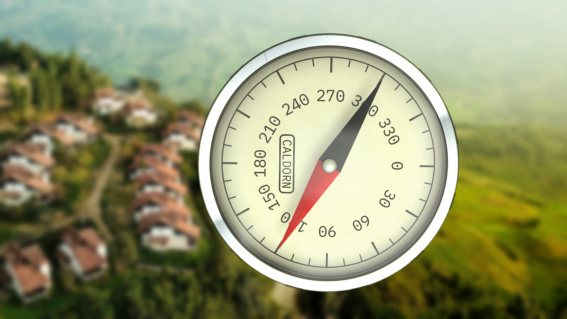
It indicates 120 °
